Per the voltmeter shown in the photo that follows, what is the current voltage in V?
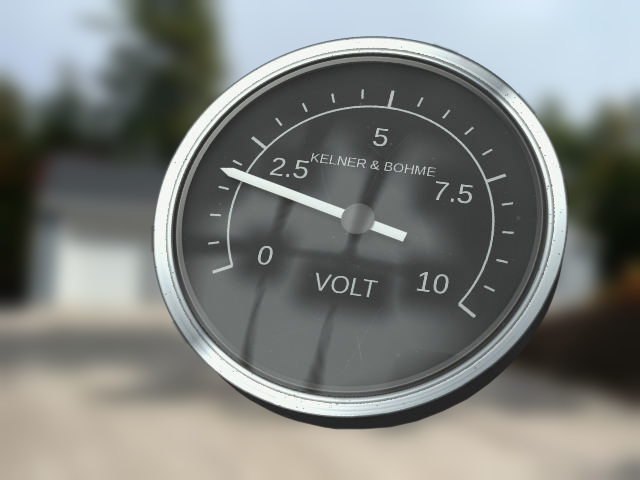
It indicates 1.75 V
